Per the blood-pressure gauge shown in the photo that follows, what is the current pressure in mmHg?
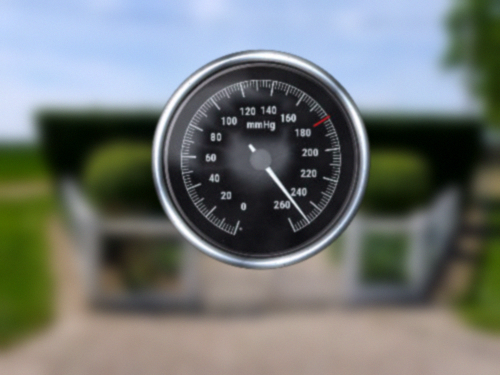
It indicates 250 mmHg
